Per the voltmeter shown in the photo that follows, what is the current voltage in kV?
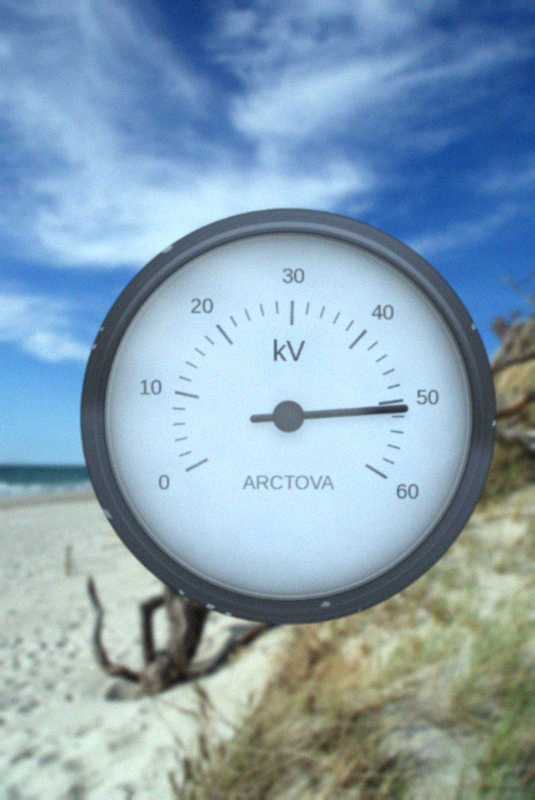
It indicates 51 kV
